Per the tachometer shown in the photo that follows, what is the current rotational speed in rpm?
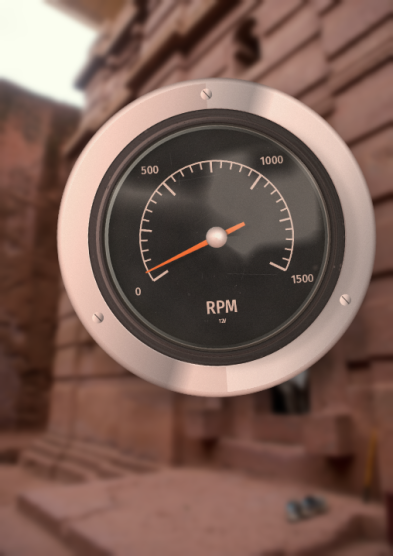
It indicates 50 rpm
